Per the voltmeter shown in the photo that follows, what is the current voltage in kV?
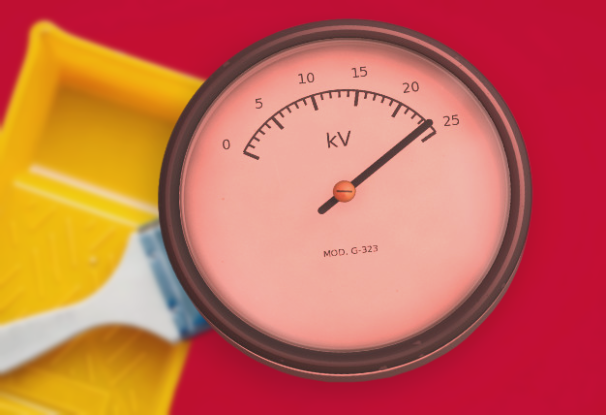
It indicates 24 kV
